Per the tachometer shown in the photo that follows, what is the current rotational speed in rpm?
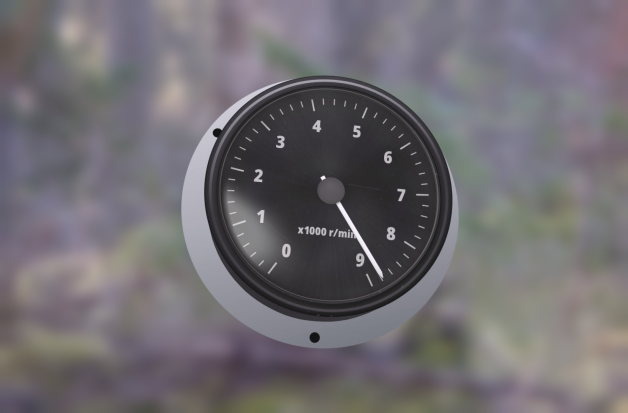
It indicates 8800 rpm
